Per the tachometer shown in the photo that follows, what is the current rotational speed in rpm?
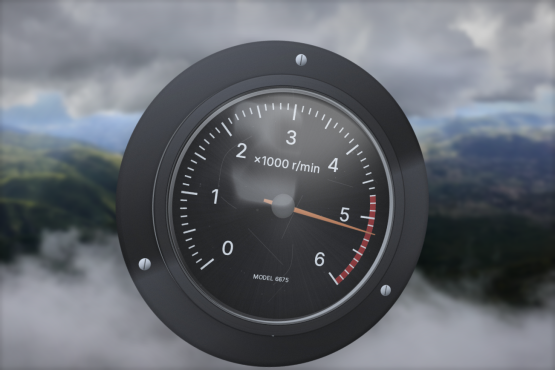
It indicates 5200 rpm
